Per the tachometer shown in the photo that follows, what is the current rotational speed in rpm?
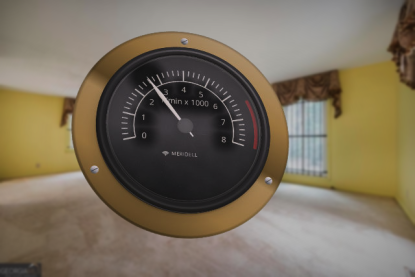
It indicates 2600 rpm
